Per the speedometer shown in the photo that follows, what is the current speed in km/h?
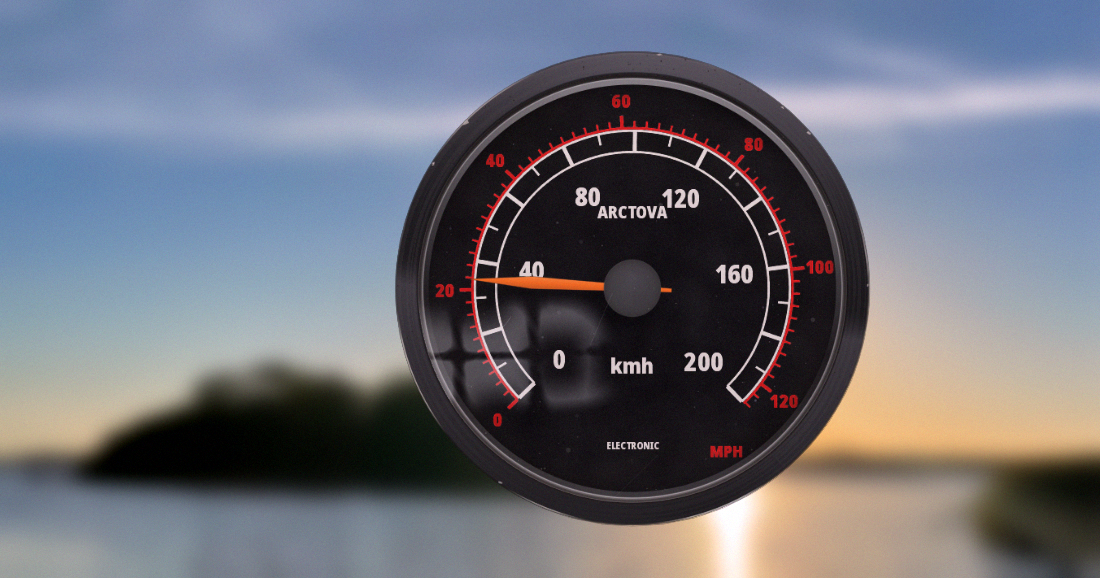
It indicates 35 km/h
